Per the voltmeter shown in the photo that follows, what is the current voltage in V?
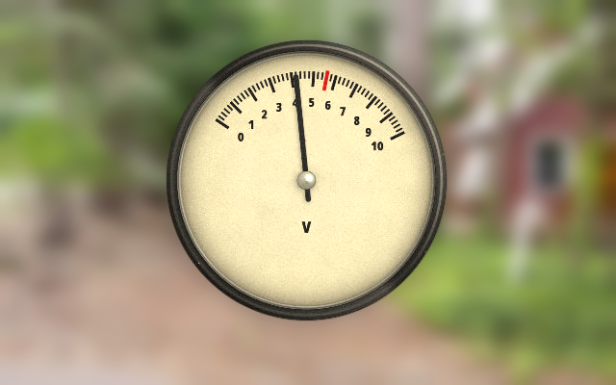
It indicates 4.2 V
